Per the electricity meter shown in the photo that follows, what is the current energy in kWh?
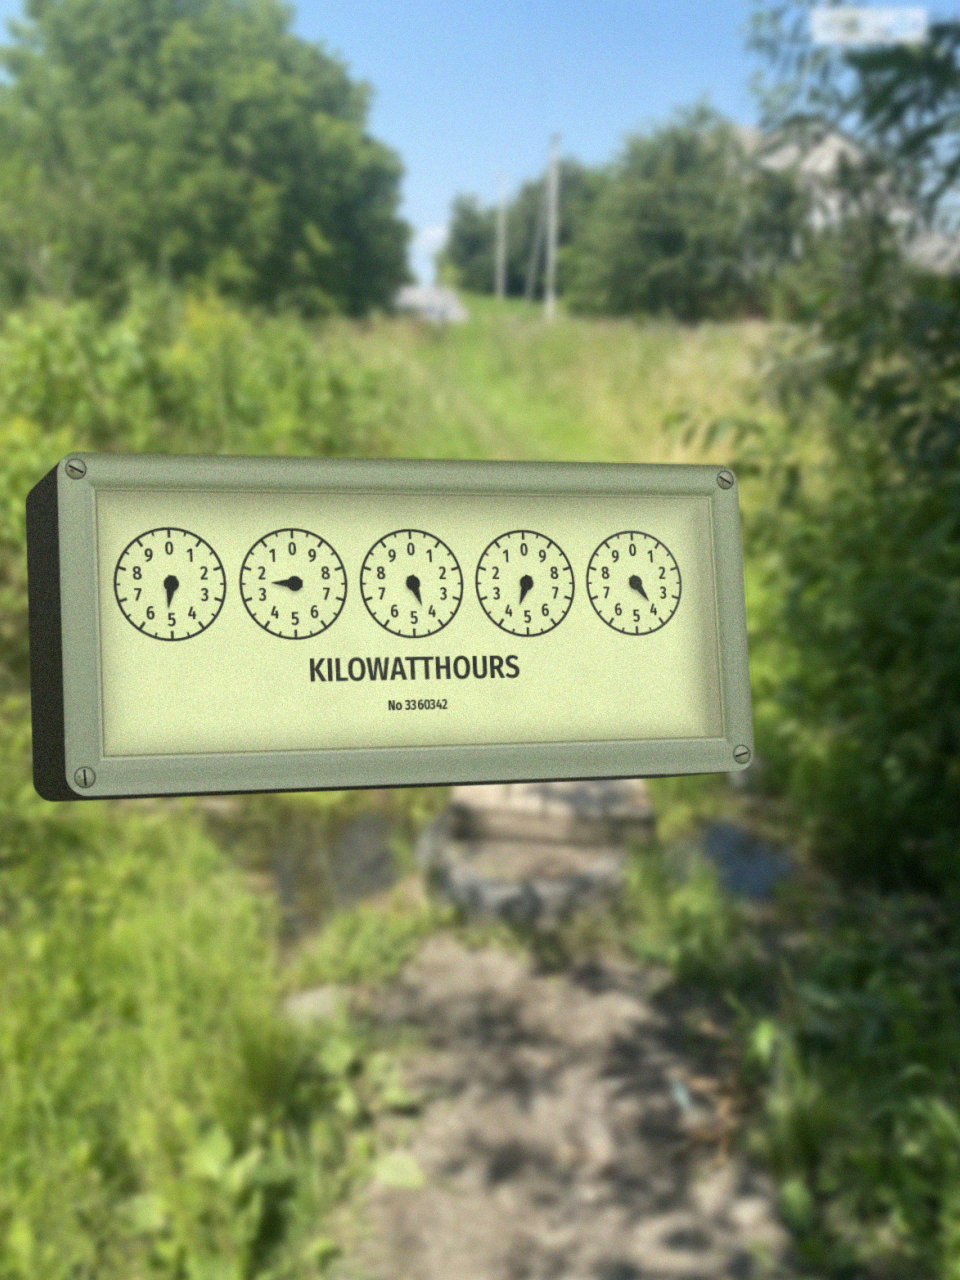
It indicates 52444 kWh
